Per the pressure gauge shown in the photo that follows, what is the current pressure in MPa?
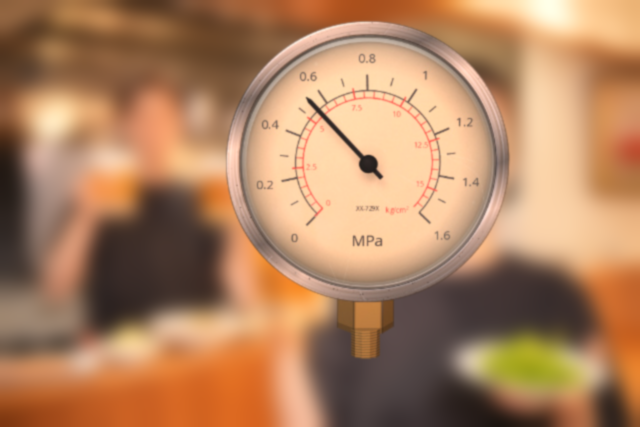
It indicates 0.55 MPa
